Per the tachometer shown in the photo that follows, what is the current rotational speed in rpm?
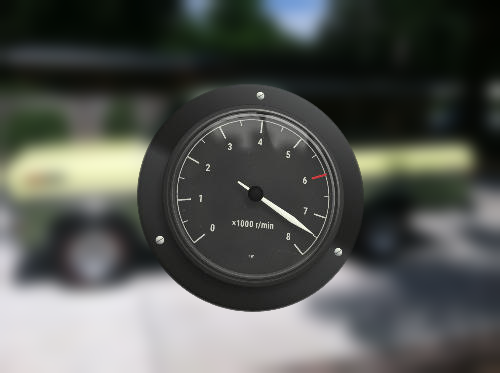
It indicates 7500 rpm
